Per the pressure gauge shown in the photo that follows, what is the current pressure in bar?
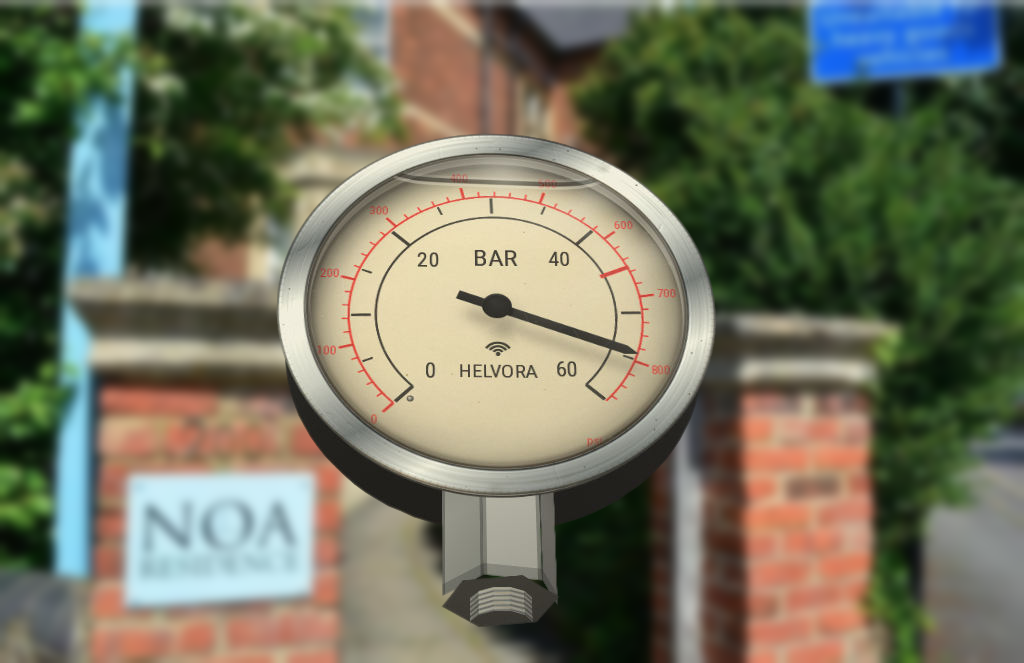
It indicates 55 bar
